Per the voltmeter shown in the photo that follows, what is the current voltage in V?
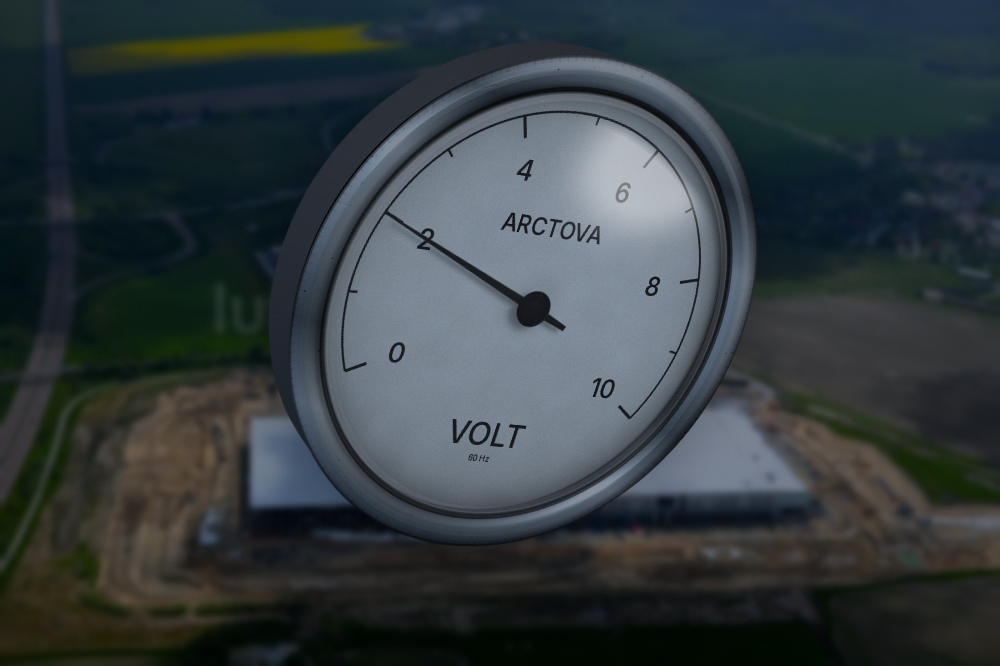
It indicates 2 V
